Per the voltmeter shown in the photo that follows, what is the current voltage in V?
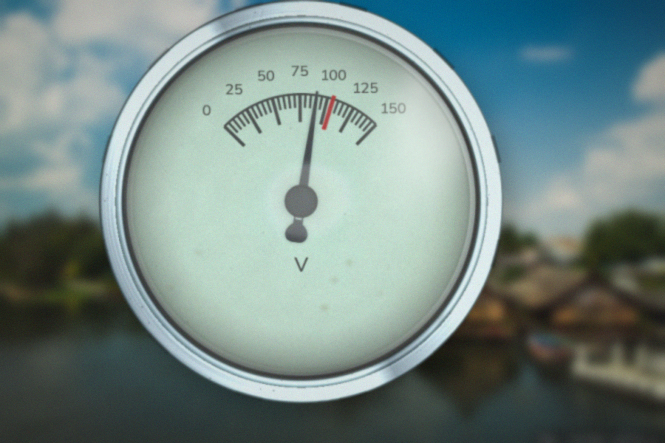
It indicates 90 V
